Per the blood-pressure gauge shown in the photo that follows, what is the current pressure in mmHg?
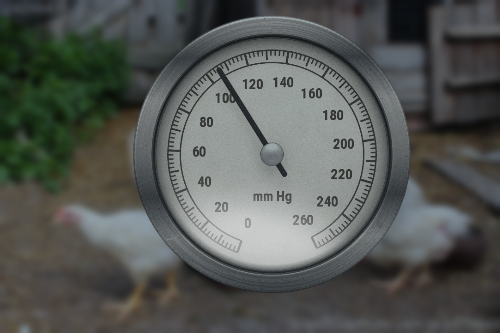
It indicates 106 mmHg
